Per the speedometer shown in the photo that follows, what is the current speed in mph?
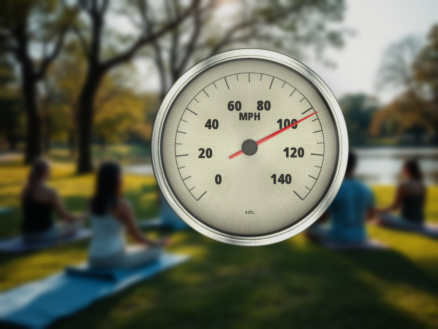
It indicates 102.5 mph
